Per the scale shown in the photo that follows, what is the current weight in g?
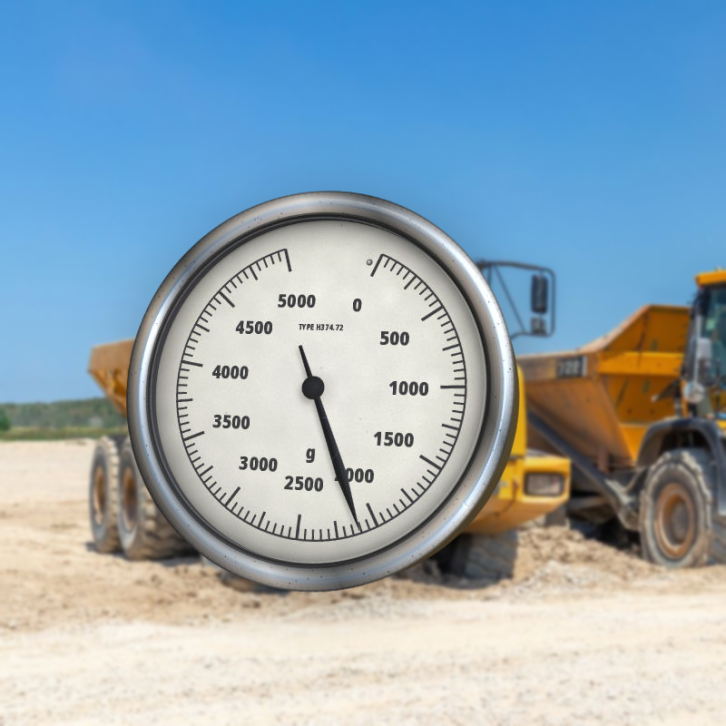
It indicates 2100 g
